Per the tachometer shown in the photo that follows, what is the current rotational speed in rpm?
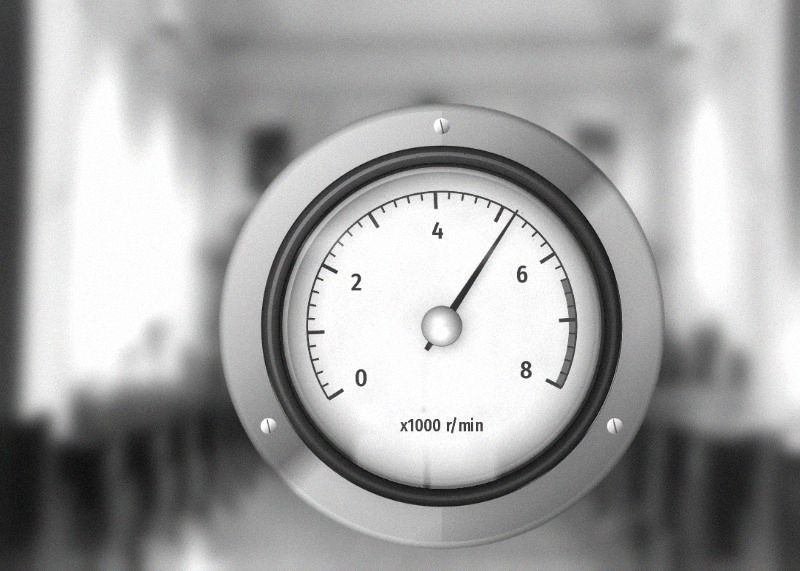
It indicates 5200 rpm
